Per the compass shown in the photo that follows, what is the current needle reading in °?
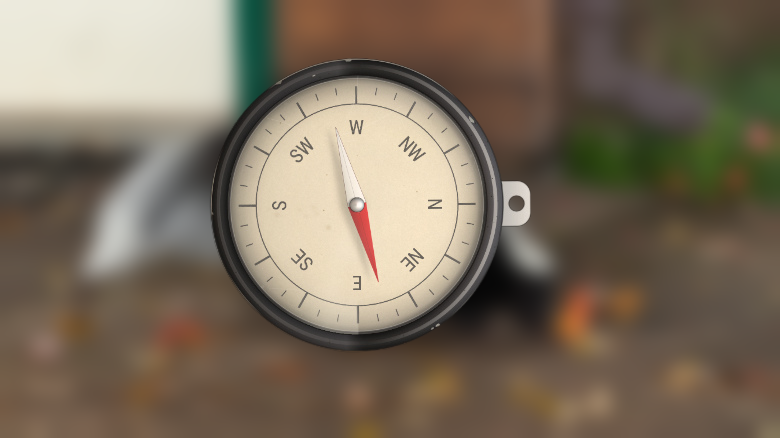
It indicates 75 °
